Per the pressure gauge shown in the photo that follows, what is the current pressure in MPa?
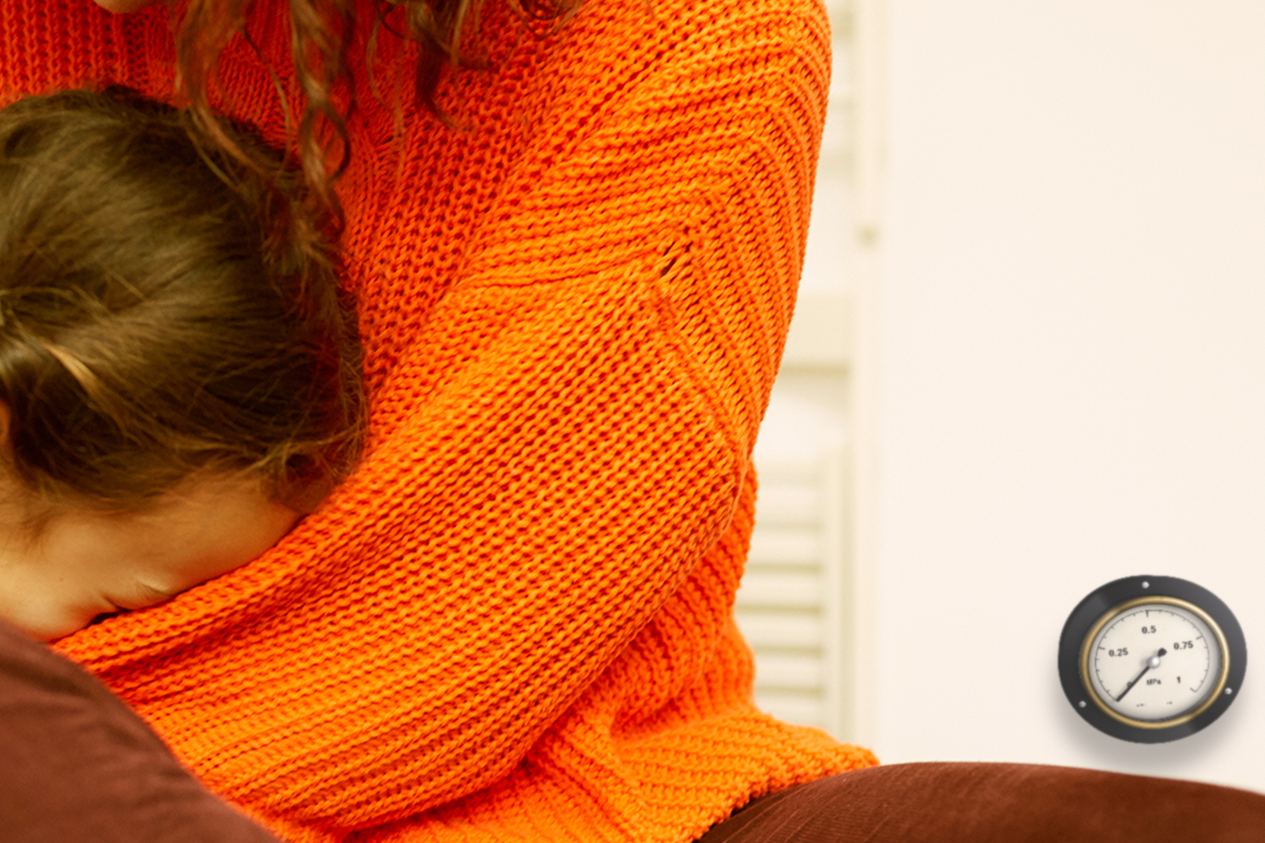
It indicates 0 MPa
